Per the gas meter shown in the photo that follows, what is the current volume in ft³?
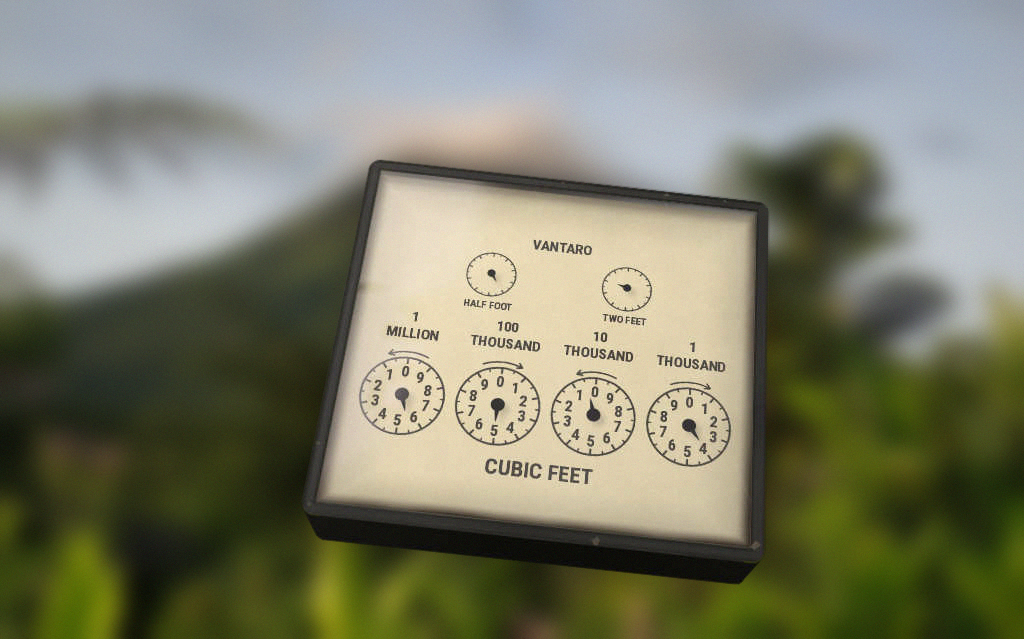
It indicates 550400 ft³
